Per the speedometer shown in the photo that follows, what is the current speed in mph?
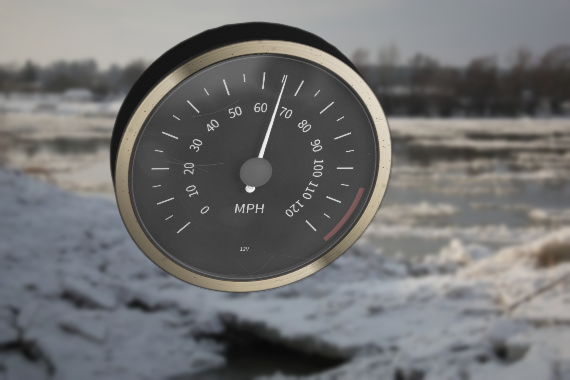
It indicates 65 mph
